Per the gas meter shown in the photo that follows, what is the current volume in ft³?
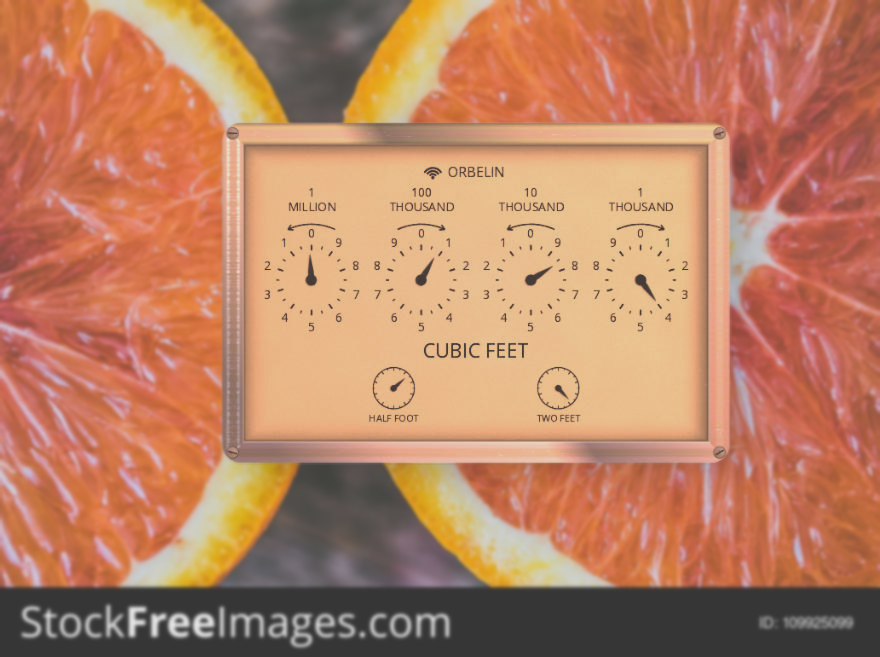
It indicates 8400 ft³
